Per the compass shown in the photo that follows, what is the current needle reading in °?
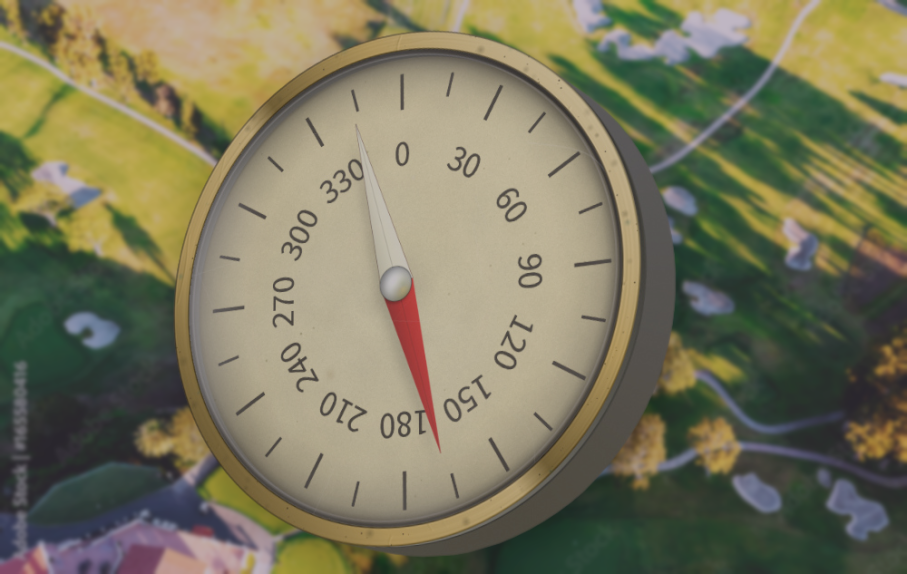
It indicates 165 °
